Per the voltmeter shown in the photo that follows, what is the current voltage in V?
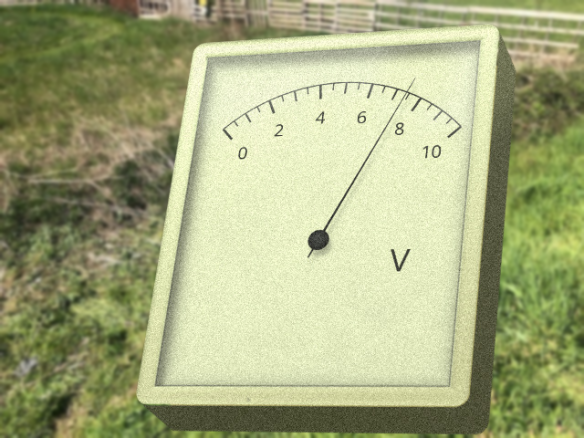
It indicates 7.5 V
